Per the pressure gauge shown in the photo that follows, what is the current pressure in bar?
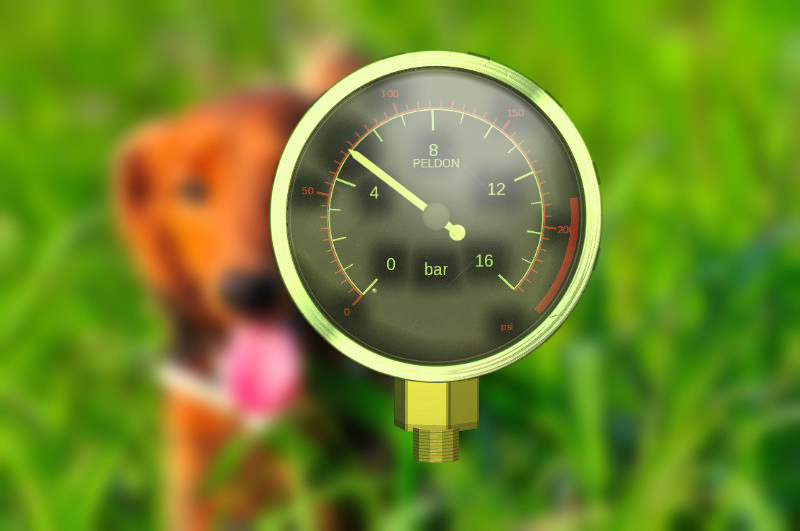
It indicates 5 bar
